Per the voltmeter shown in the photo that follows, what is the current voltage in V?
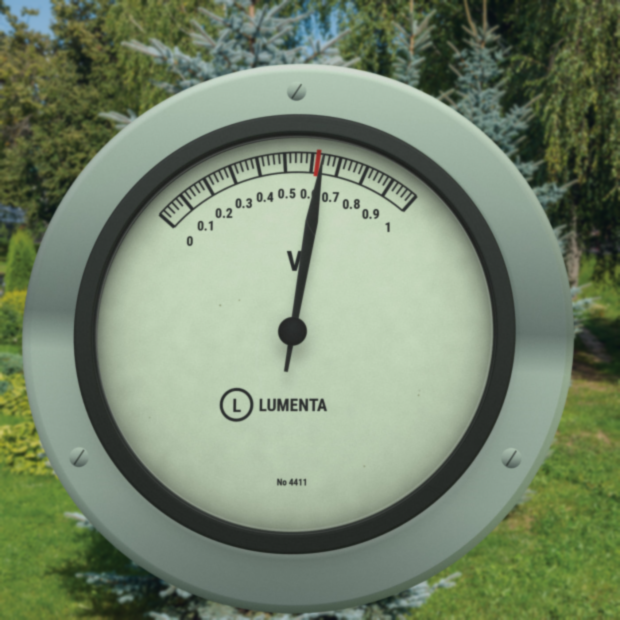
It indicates 0.64 V
